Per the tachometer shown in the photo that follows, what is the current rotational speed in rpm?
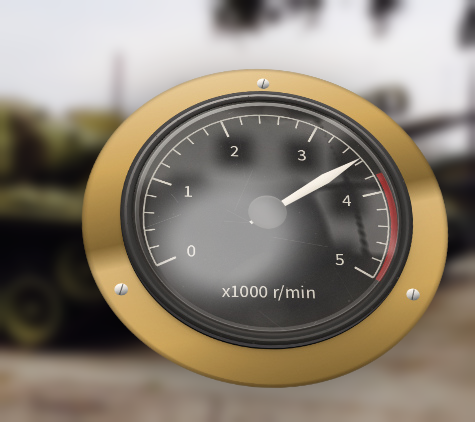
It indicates 3600 rpm
